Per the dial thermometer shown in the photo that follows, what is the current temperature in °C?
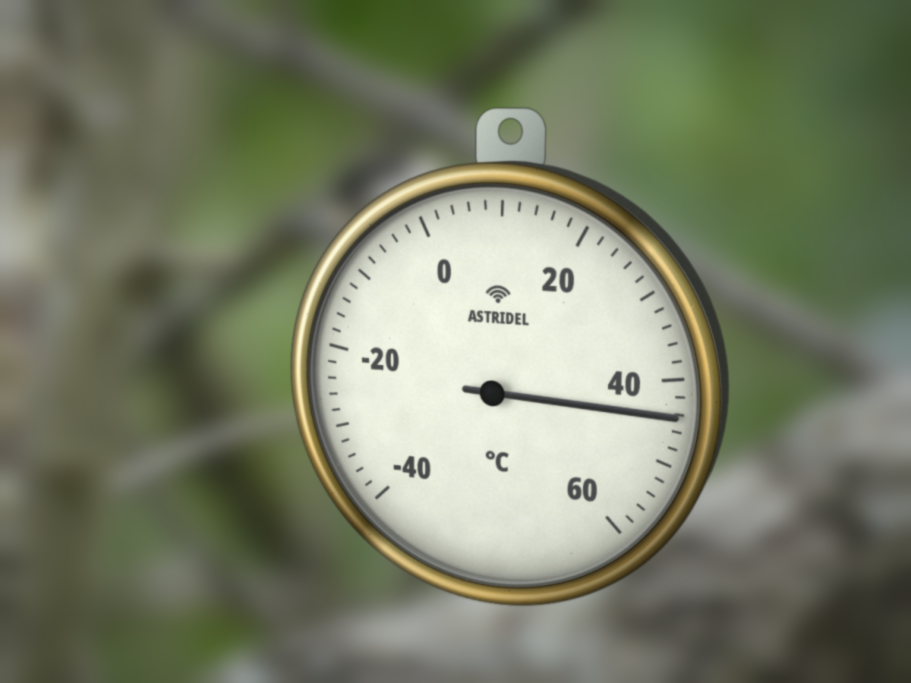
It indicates 44 °C
